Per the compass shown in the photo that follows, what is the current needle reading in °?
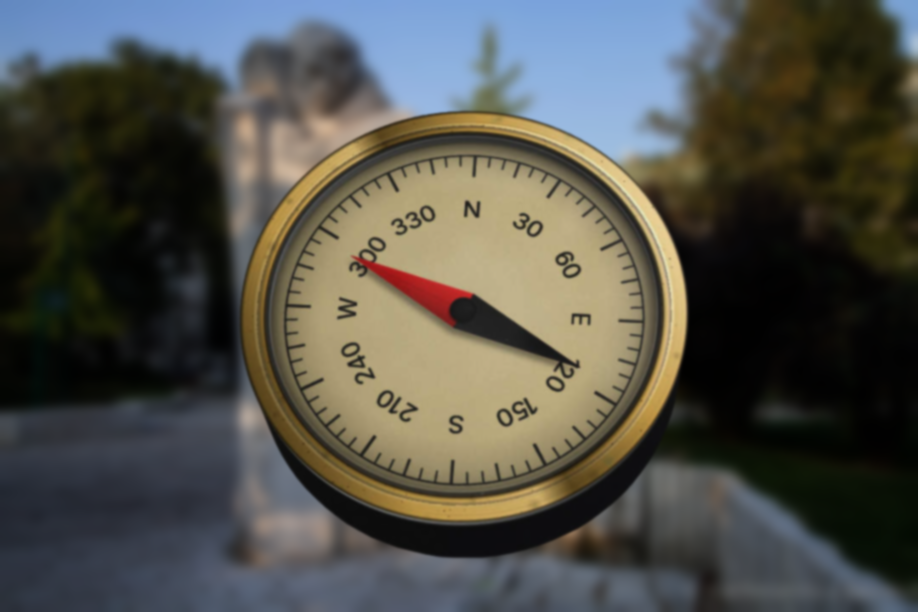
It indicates 295 °
